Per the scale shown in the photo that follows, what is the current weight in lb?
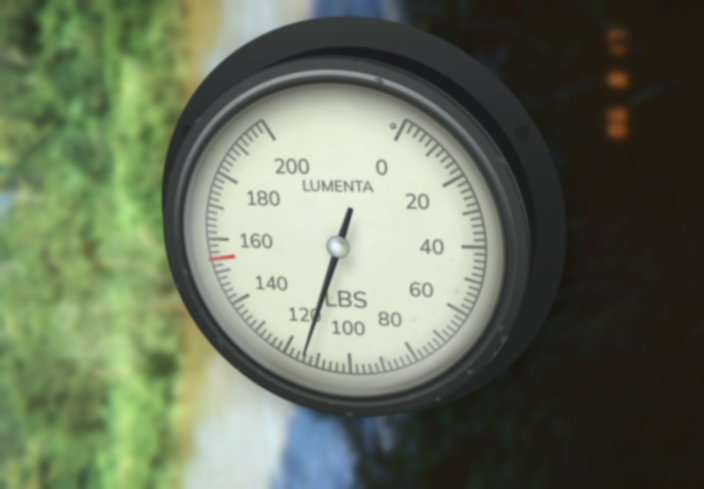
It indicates 114 lb
